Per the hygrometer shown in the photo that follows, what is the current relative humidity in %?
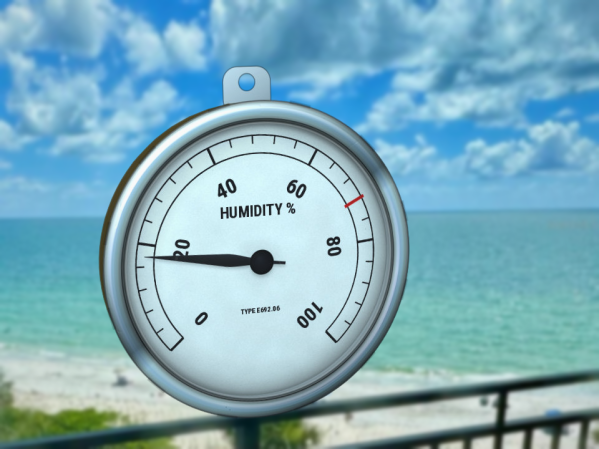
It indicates 18 %
